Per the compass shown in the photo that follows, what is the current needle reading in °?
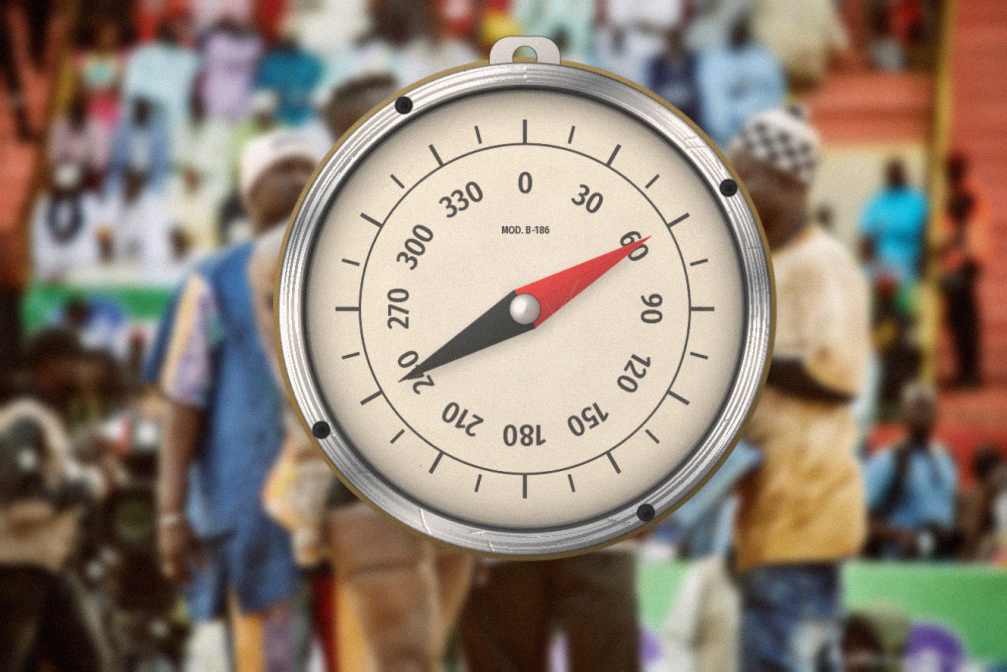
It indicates 60 °
